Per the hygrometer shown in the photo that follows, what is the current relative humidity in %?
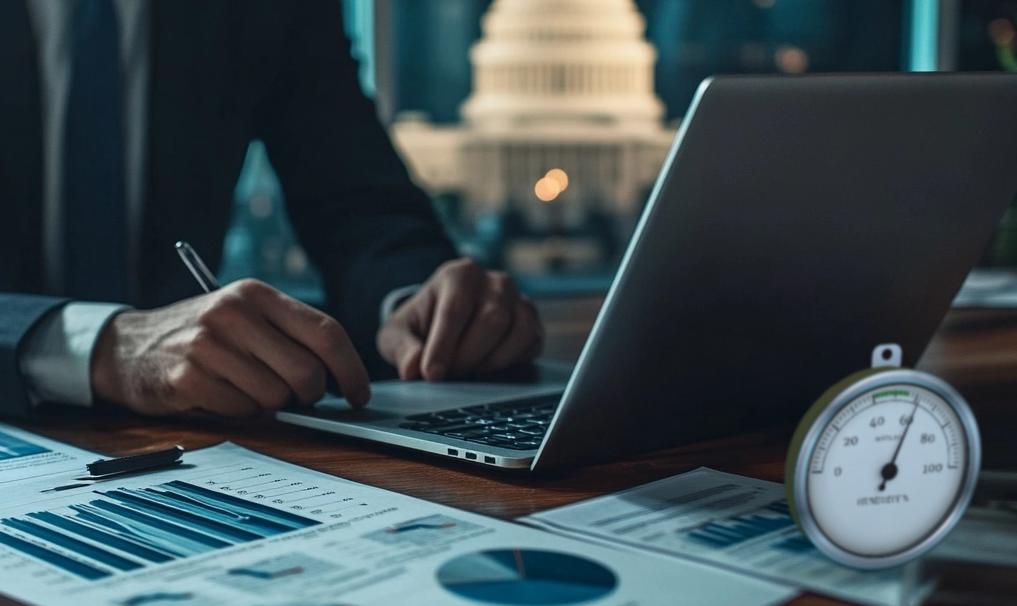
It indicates 60 %
